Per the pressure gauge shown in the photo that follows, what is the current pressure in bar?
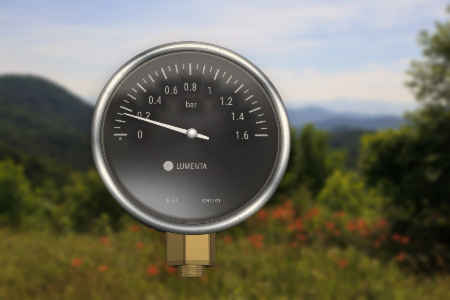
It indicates 0.15 bar
